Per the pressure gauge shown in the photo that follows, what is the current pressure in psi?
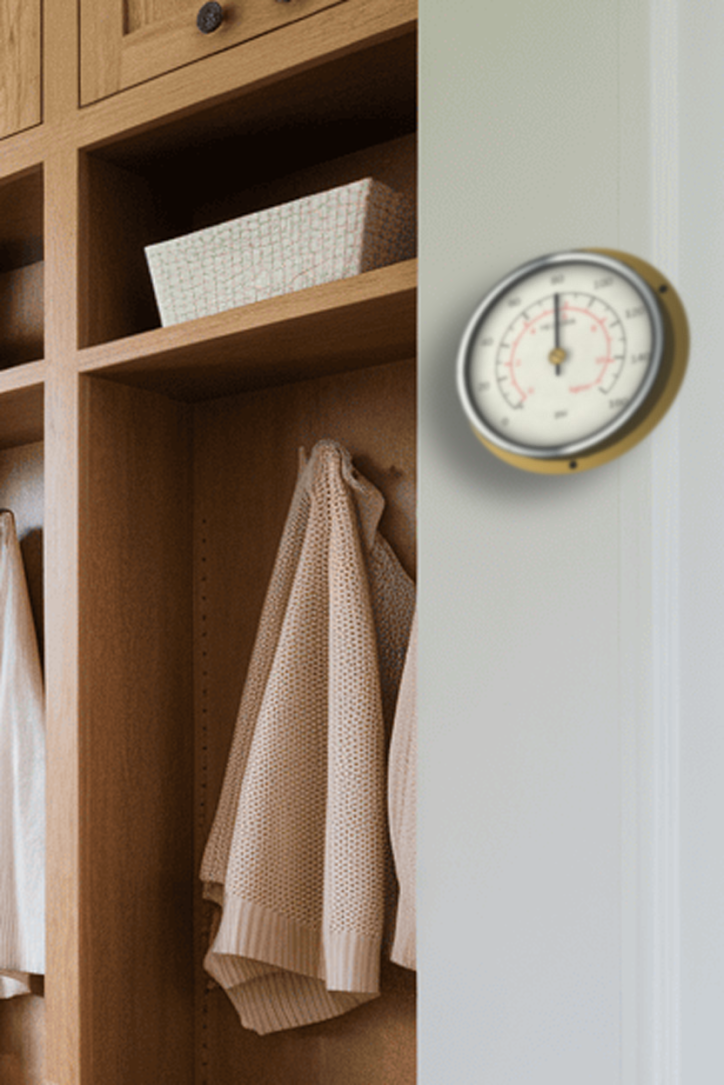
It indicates 80 psi
